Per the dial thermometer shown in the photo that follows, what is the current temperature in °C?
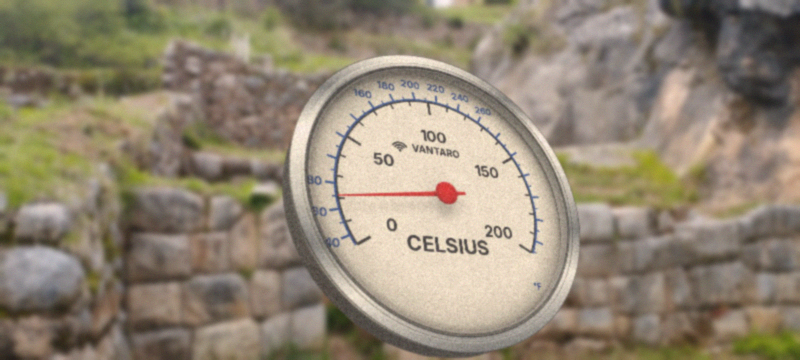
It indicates 20 °C
